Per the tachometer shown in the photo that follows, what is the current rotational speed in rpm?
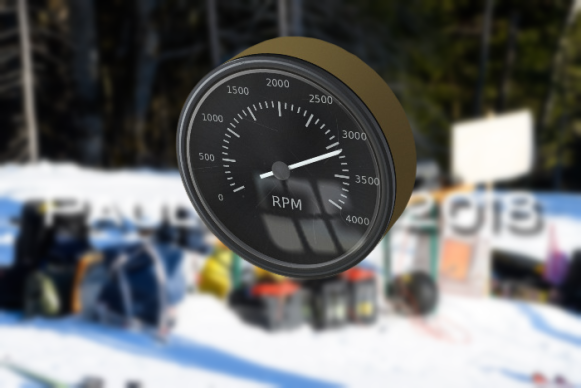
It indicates 3100 rpm
